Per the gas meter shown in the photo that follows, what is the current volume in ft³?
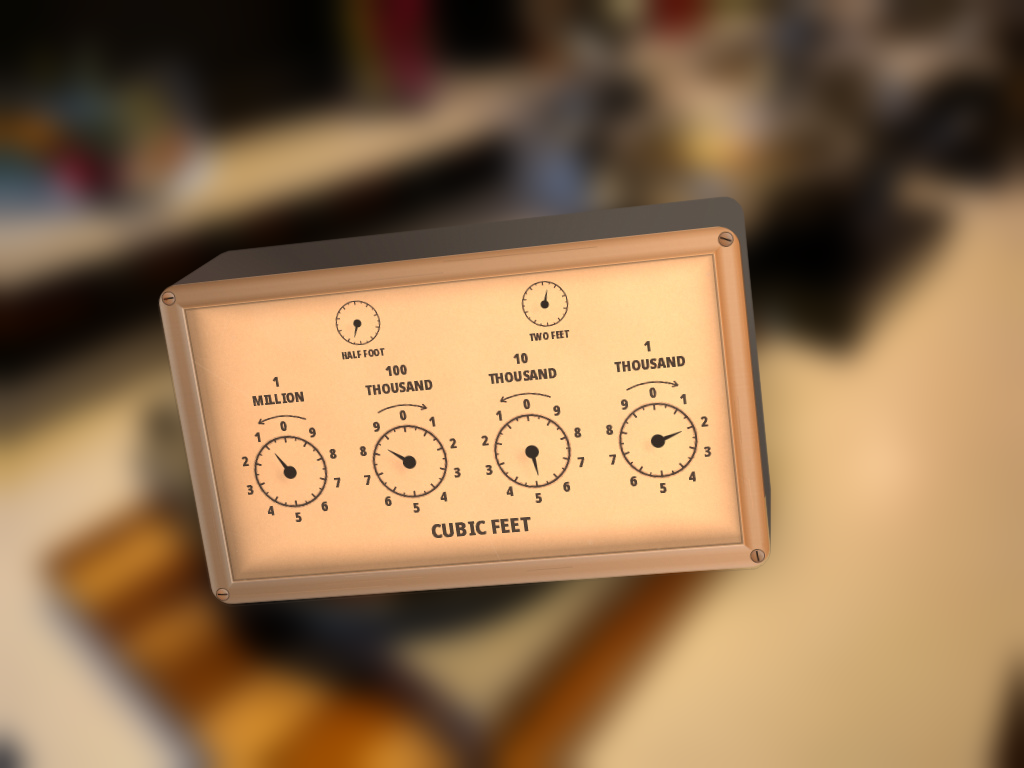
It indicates 85200 ft³
